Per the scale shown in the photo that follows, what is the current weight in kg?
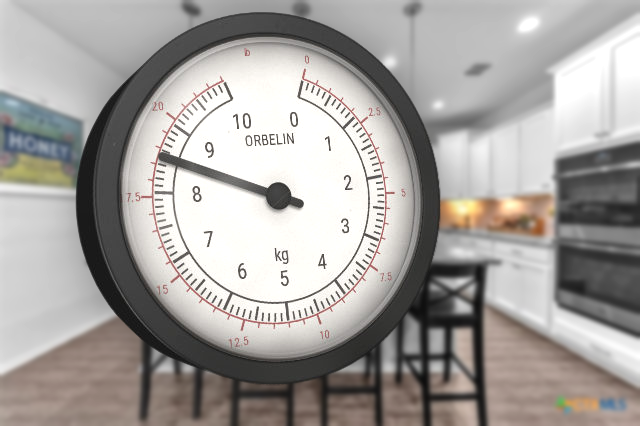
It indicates 8.5 kg
